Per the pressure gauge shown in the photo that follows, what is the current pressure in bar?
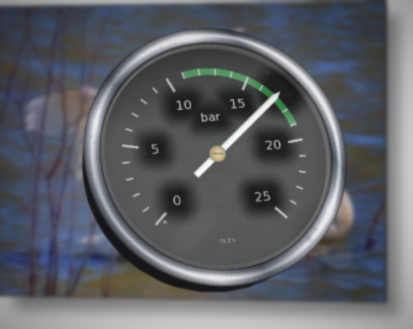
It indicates 17 bar
